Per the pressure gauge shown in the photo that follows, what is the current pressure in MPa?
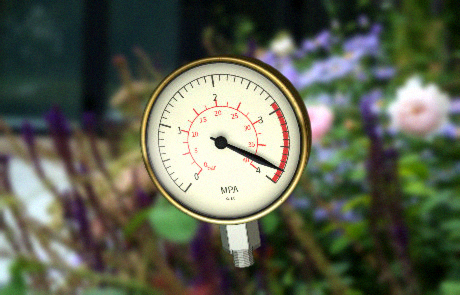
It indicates 3.8 MPa
